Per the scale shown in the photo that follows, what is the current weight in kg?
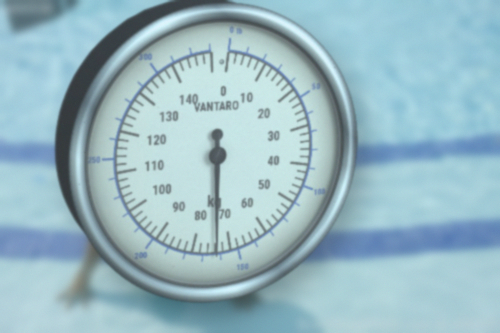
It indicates 74 kg
